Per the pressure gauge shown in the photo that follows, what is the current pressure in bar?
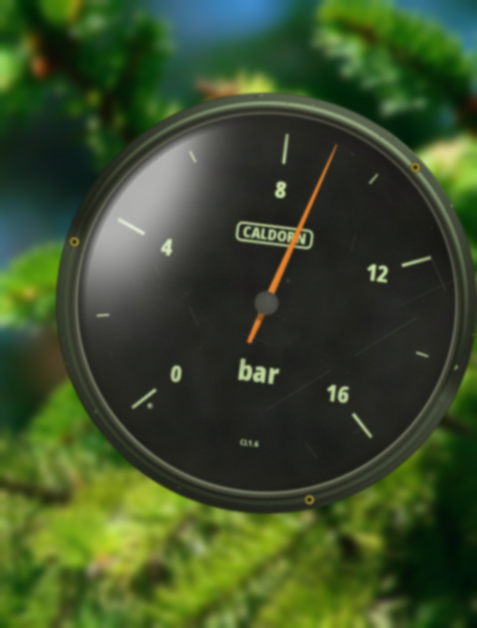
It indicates 9 bar
